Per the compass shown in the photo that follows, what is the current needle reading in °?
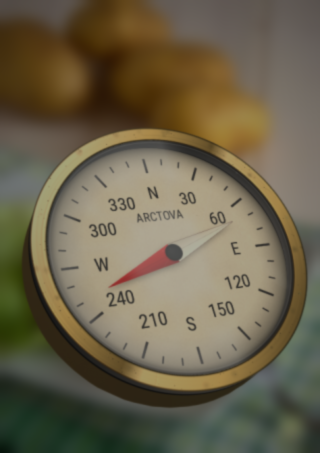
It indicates 250 °
